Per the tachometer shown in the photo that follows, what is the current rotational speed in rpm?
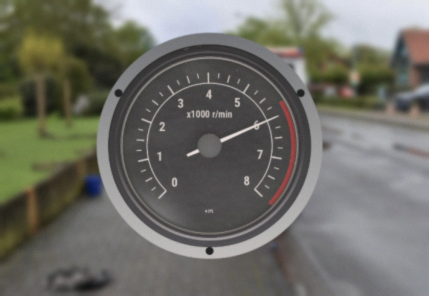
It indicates 6000 rpm
